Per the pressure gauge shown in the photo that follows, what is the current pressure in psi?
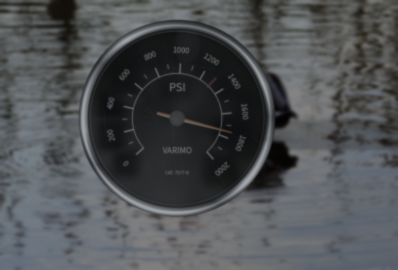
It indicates 1750 psi
